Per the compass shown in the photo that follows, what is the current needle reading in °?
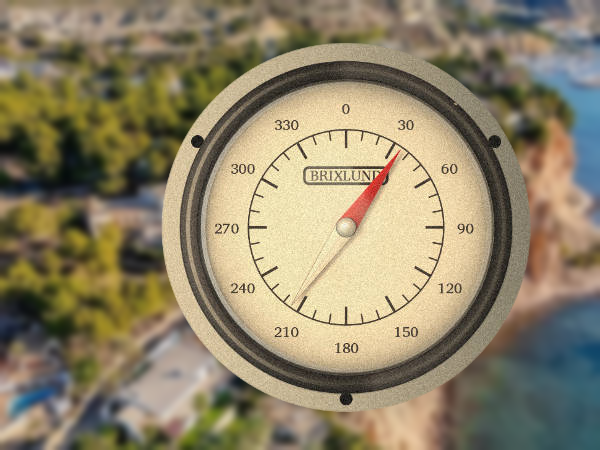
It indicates 35 °
